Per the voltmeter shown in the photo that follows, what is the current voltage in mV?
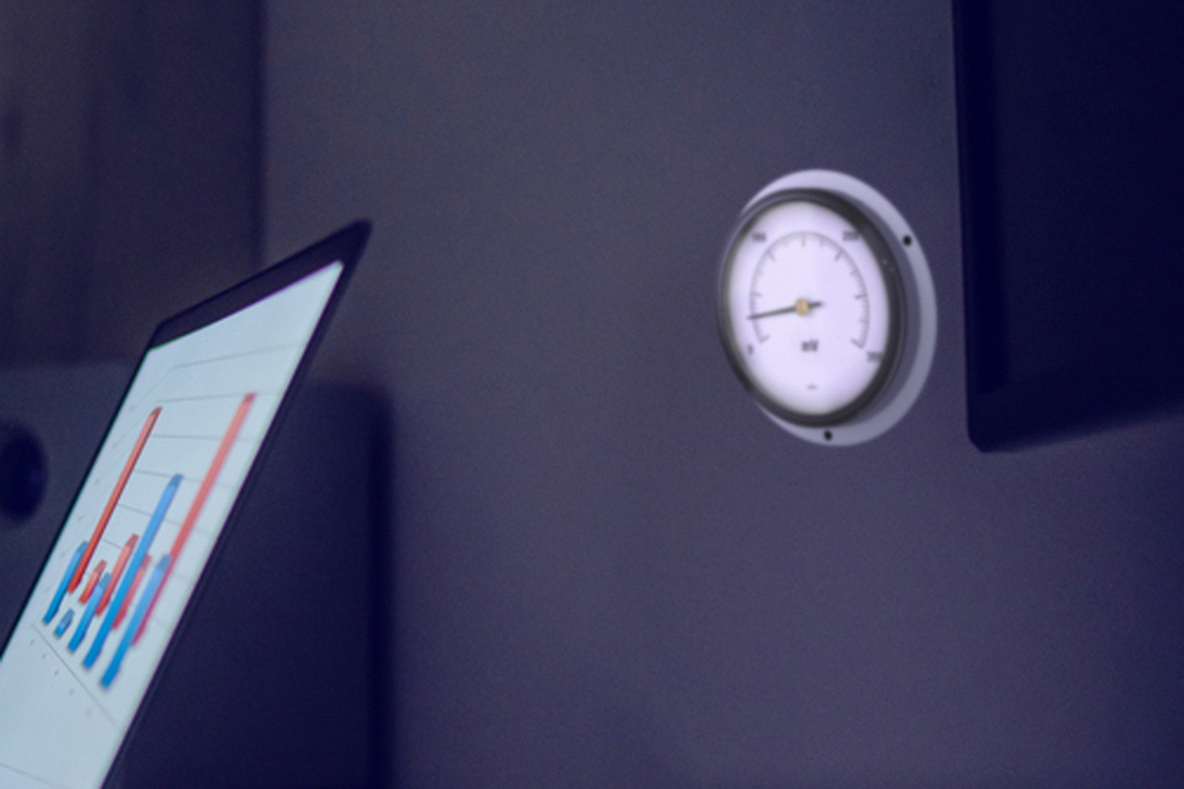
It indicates 25 mV
